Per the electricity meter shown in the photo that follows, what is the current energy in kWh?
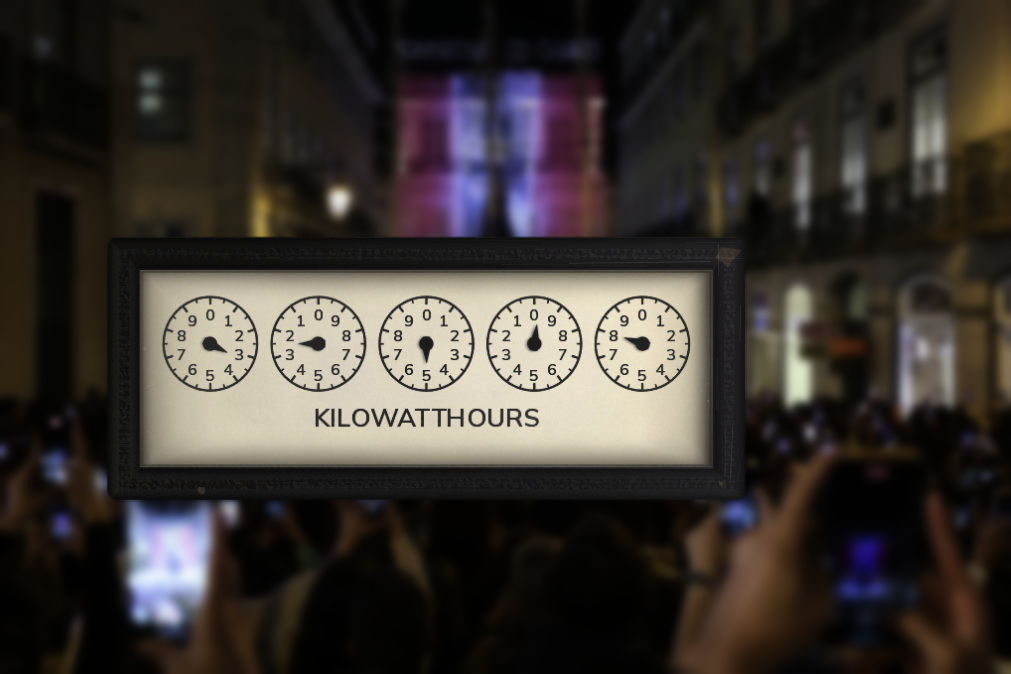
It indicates 32498 kWh
